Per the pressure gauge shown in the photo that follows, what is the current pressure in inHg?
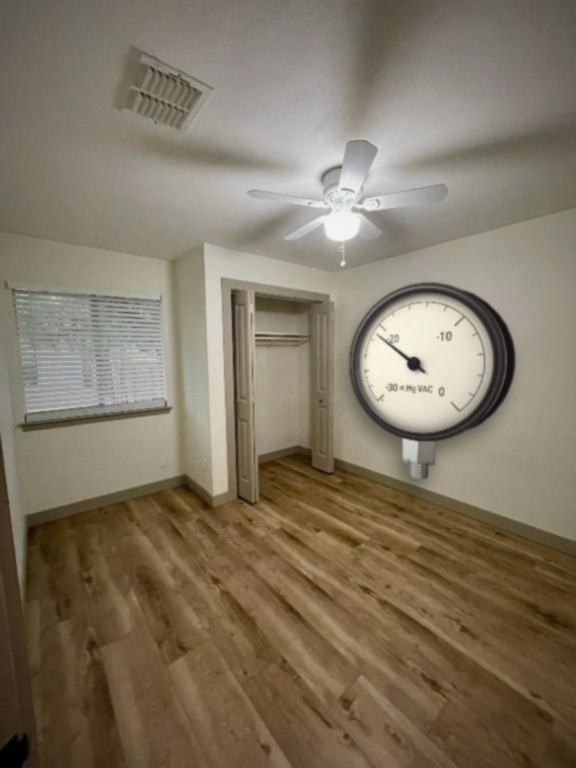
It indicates -21 inHg
